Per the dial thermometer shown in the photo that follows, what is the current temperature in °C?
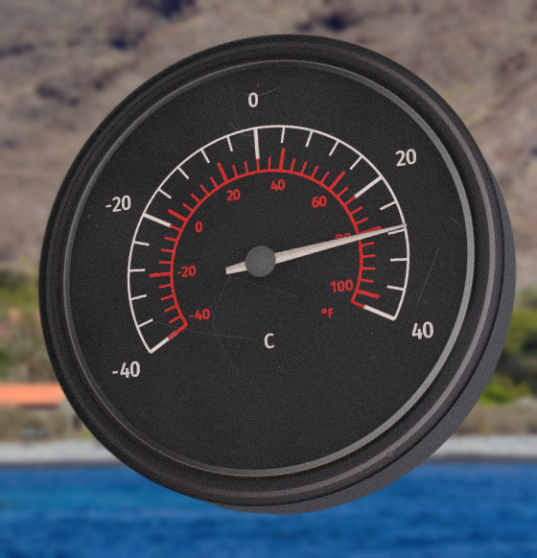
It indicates 28 °C
